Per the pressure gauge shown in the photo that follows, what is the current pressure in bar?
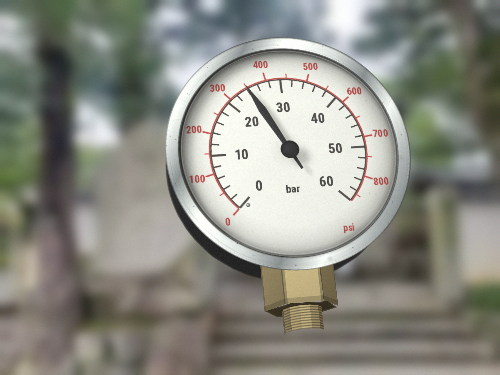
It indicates 24 bar
